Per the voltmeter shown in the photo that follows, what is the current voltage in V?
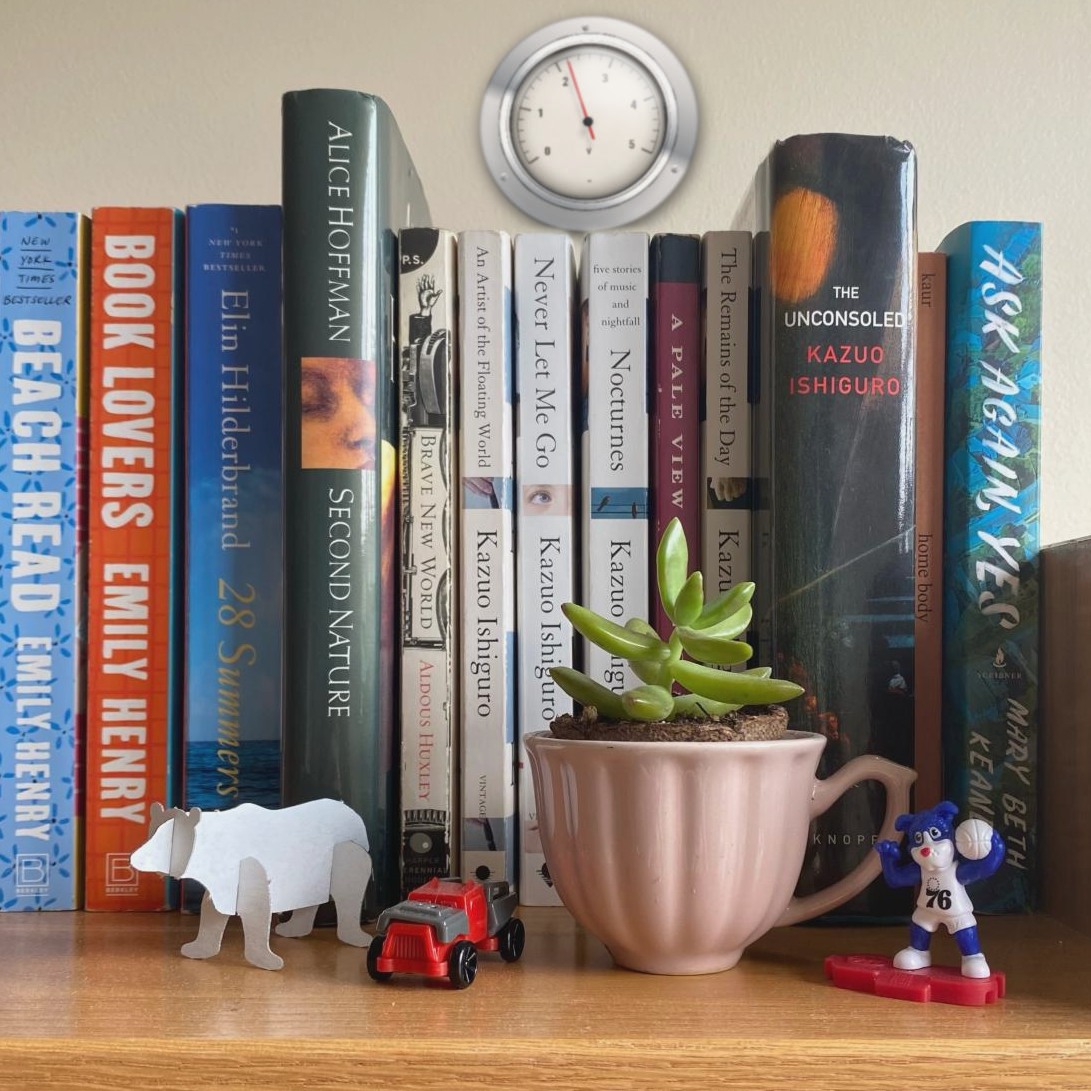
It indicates 2.2 V
